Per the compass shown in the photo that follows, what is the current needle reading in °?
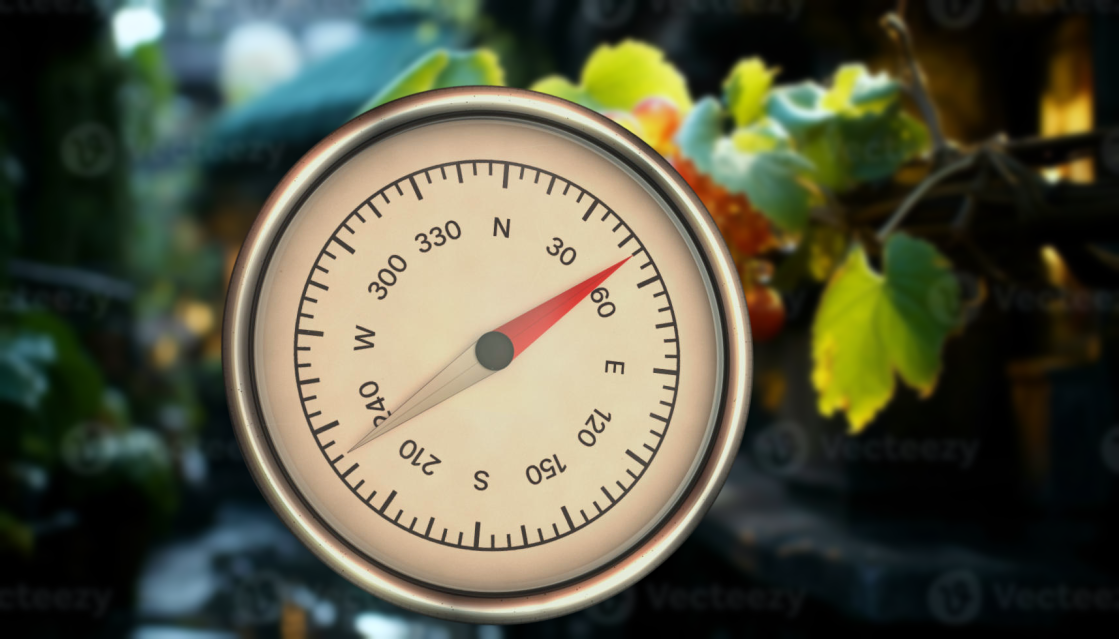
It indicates 50 °
